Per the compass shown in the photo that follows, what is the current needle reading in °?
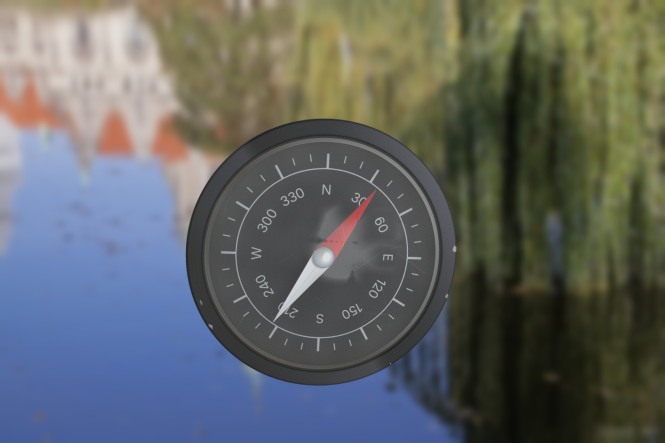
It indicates 35 °
